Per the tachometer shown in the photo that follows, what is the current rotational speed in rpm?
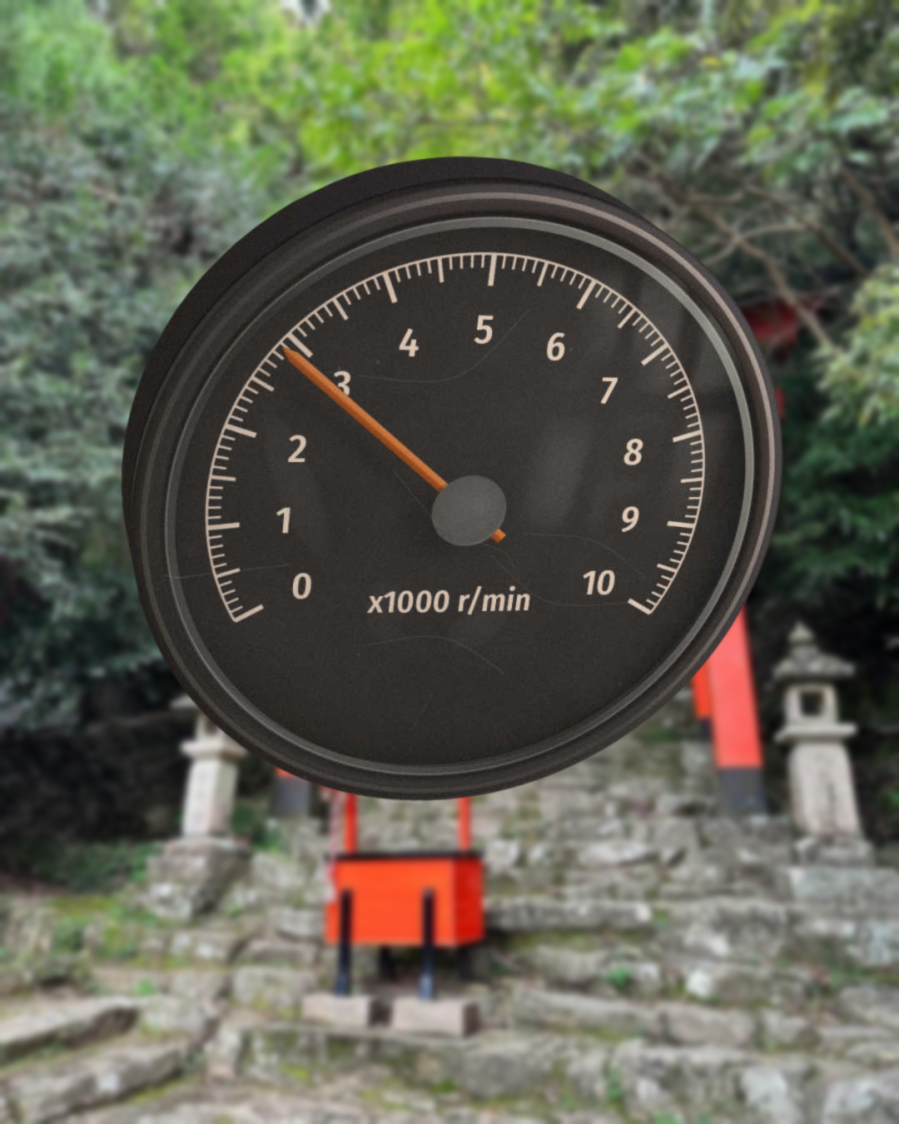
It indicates 2900 rpm
